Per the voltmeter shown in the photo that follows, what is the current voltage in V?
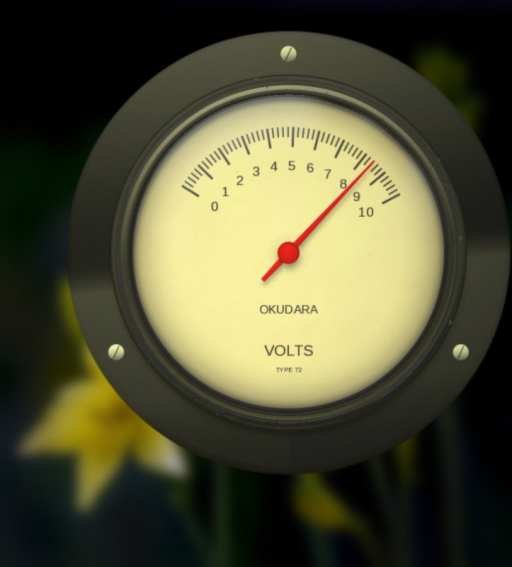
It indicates 8.4 V
